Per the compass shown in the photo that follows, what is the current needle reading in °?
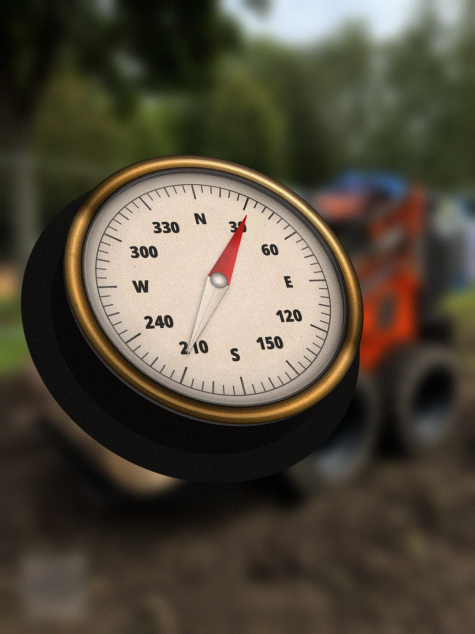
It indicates 32.5 °
